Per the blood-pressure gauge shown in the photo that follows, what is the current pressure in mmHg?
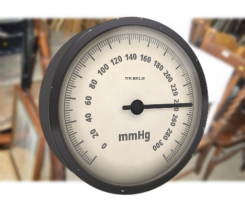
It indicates 240 mmHg
